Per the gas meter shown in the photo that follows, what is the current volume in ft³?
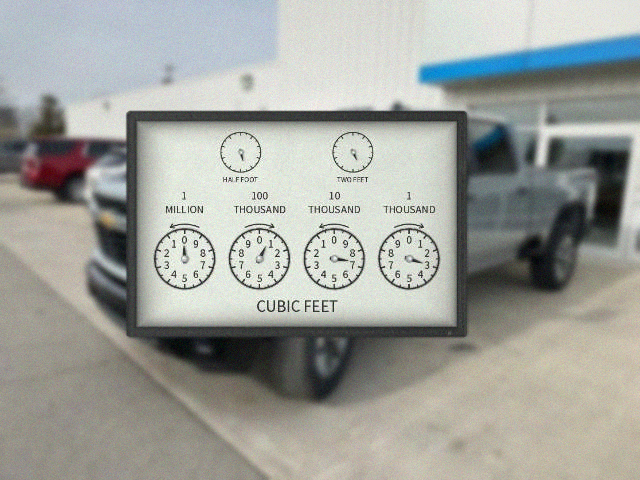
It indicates 7300 ft³
